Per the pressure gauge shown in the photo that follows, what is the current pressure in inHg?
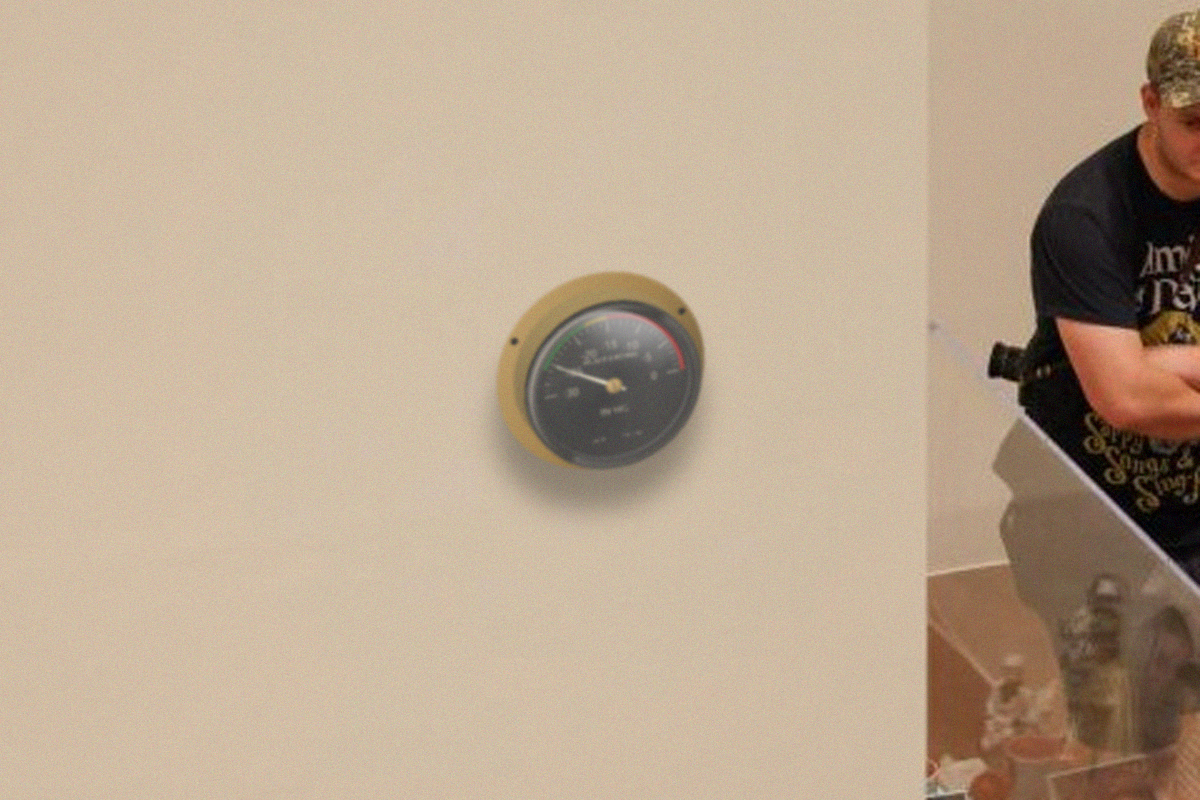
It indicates -25 inHg
